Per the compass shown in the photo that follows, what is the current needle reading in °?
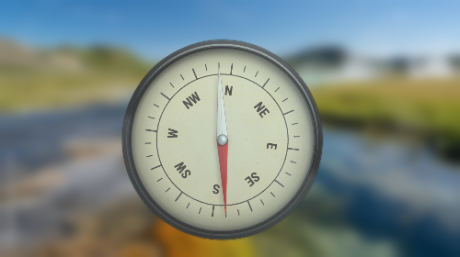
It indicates 170 °
